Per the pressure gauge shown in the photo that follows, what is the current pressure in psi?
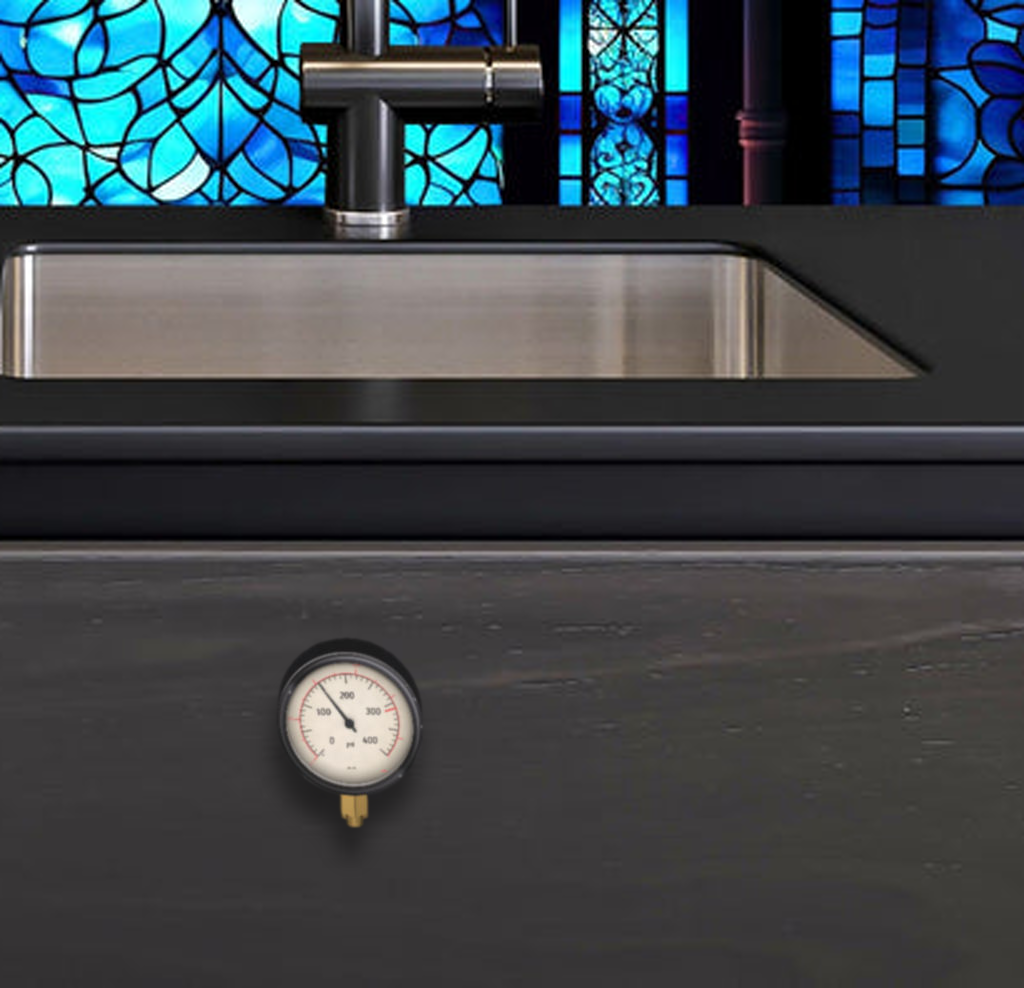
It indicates 150 psi
